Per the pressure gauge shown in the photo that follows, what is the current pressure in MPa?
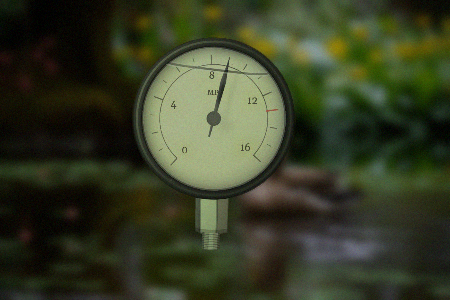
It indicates 9 MPa
